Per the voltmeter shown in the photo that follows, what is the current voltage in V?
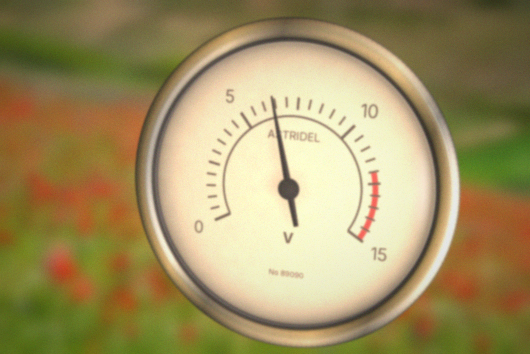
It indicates 6.5 V
